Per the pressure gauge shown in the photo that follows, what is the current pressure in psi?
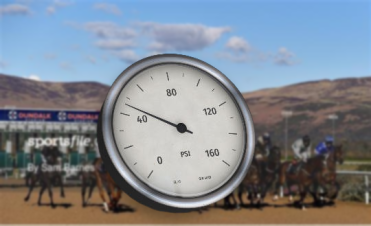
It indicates 45 psi
